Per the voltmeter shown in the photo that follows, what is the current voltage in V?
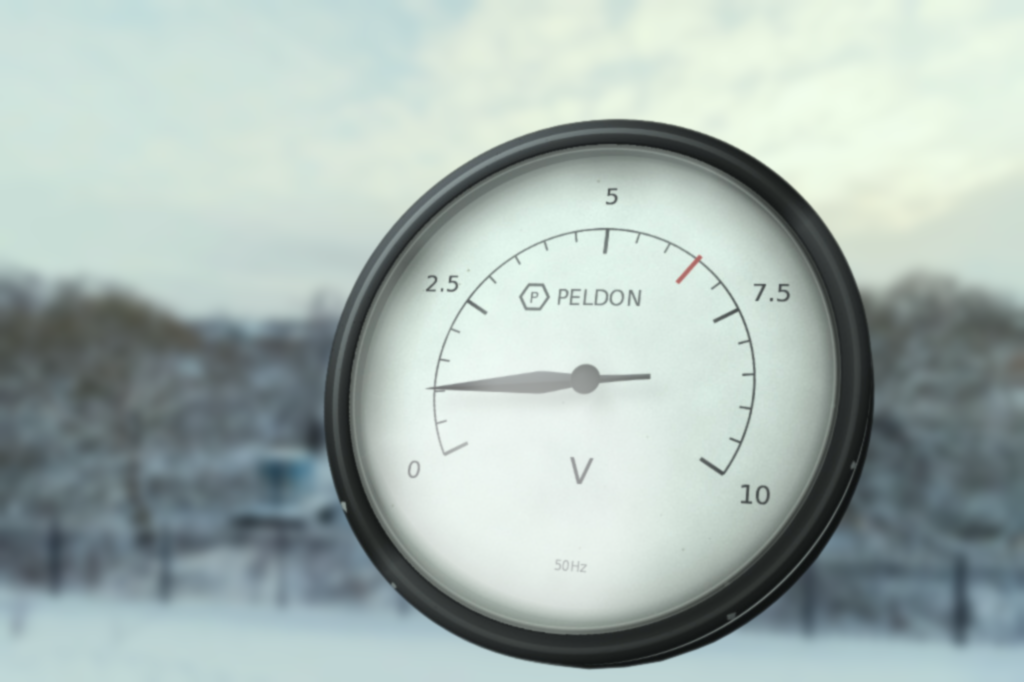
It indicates 1 V
